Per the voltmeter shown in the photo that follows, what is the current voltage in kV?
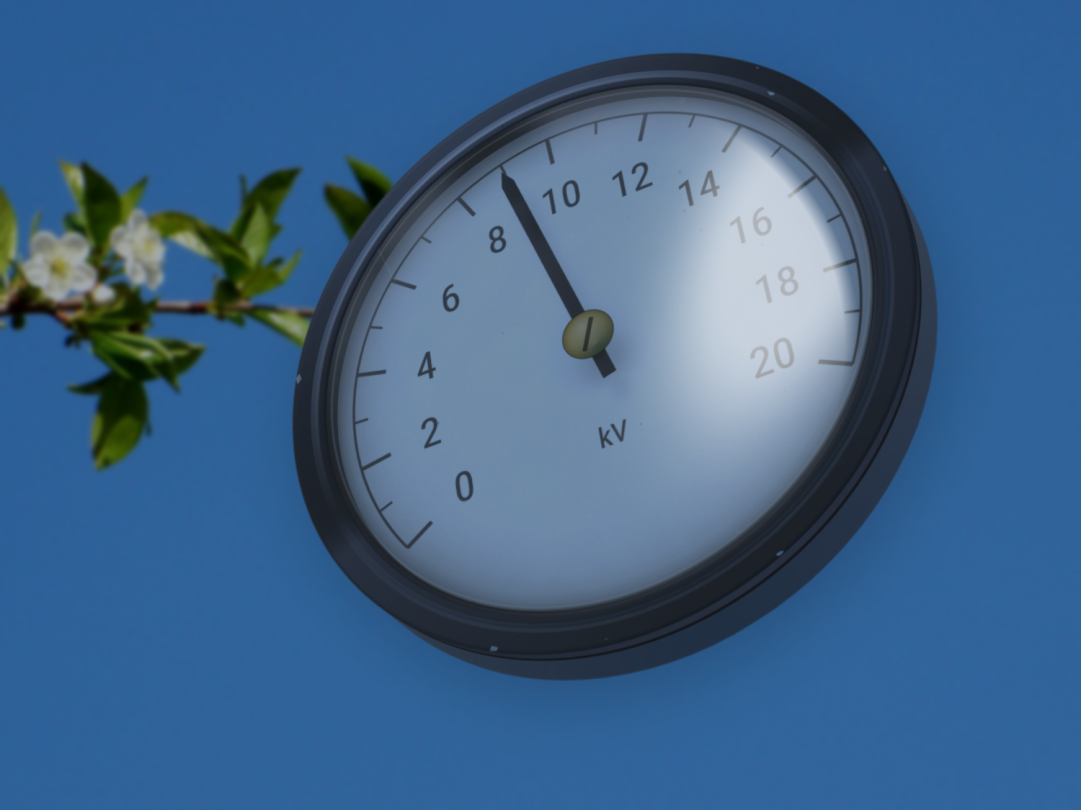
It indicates 9 kV
